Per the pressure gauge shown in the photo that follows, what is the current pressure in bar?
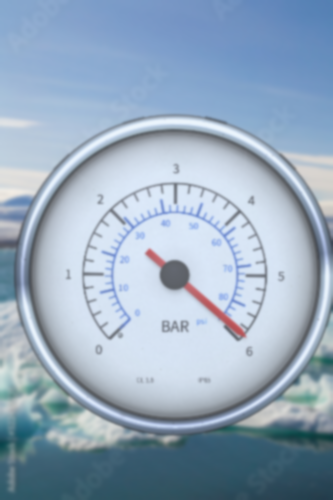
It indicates 5.9 bar
